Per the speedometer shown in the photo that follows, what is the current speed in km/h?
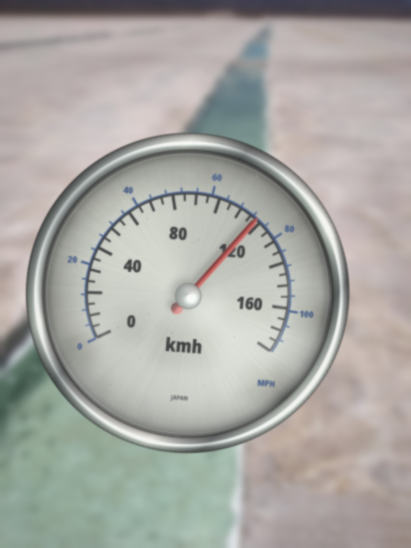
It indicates 117.5 km/h
